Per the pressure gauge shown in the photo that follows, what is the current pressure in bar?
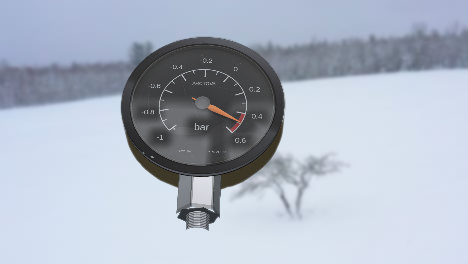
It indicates 0.5 bar
